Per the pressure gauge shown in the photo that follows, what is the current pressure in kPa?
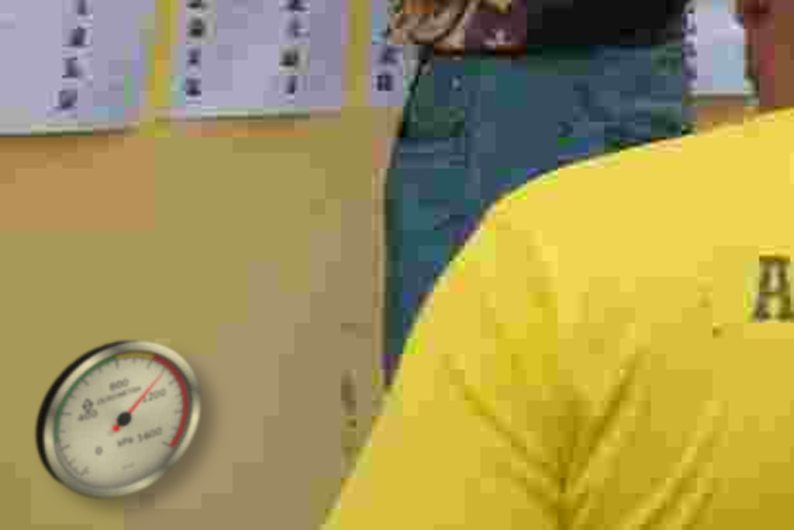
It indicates 1100 kPa
